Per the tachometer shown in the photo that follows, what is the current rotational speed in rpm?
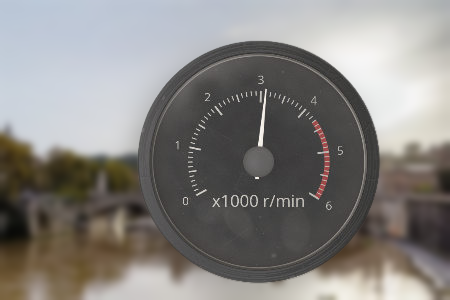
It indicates 3100 rpm
